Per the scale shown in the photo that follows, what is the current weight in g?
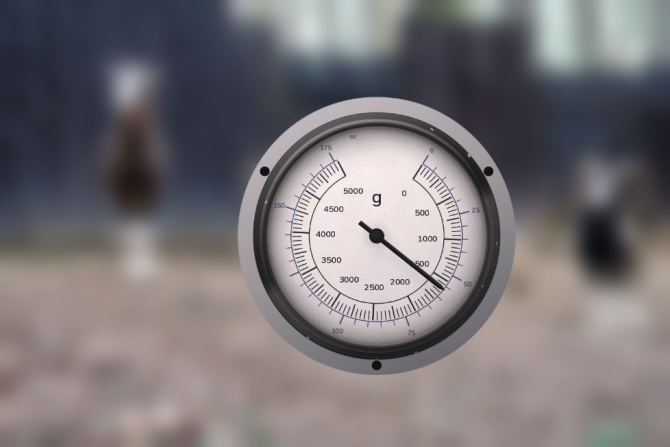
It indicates 1600 g
